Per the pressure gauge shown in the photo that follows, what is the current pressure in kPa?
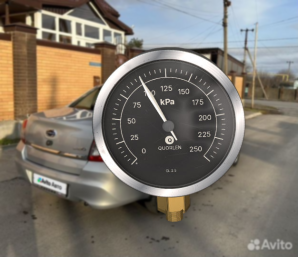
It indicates 100 kPa
